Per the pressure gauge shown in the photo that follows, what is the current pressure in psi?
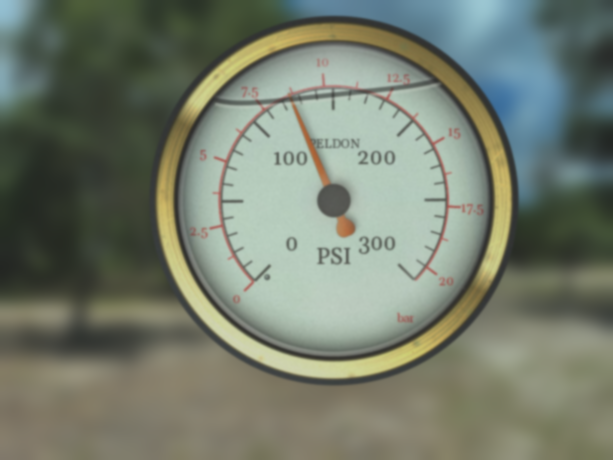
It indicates 125 psi
